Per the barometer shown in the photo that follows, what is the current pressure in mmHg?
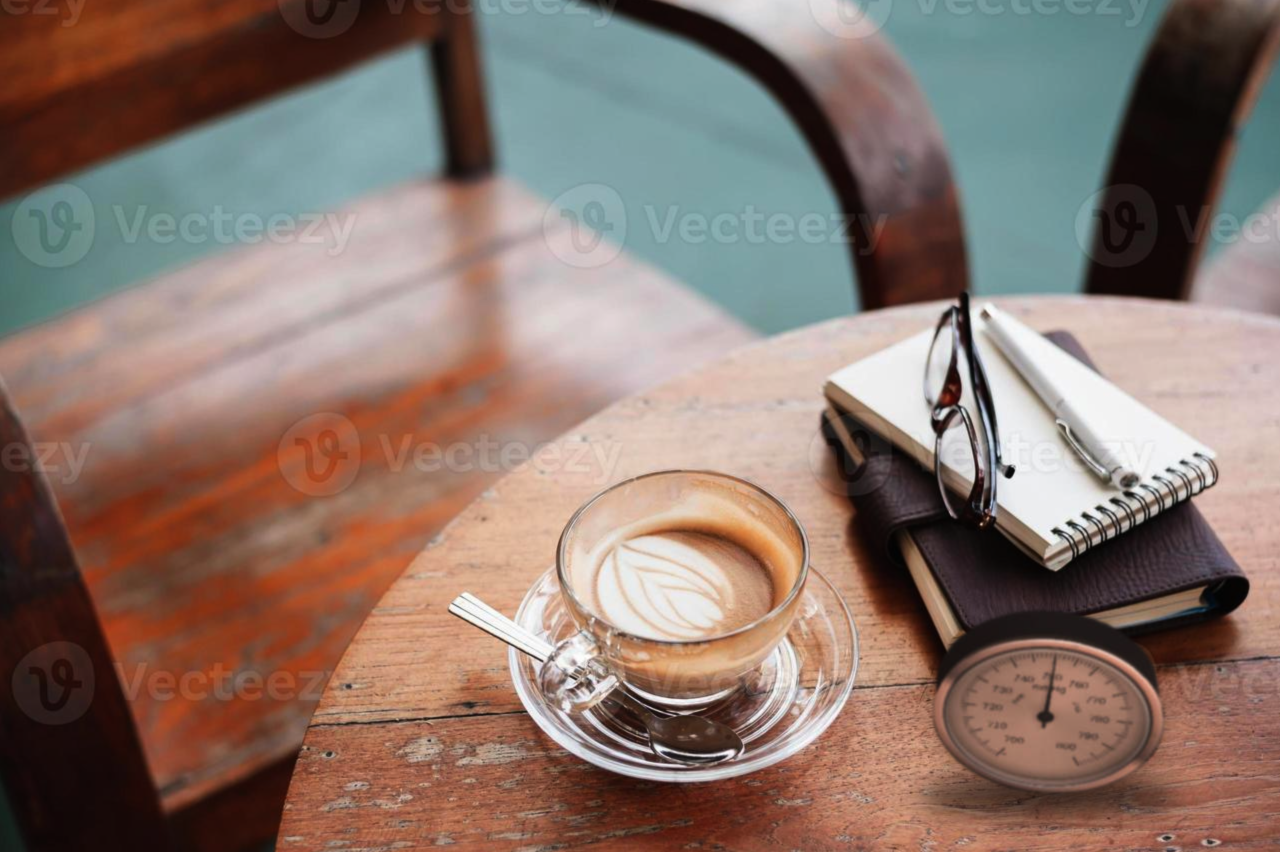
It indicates 750 mmHg
